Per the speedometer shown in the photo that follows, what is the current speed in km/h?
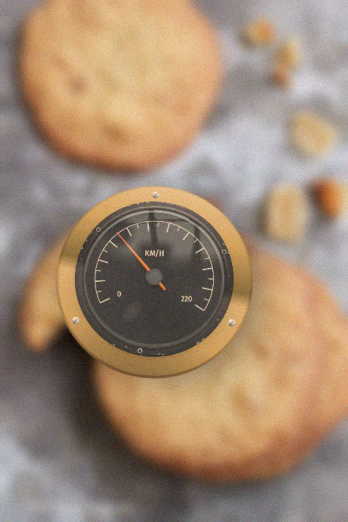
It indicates 70 km/h
